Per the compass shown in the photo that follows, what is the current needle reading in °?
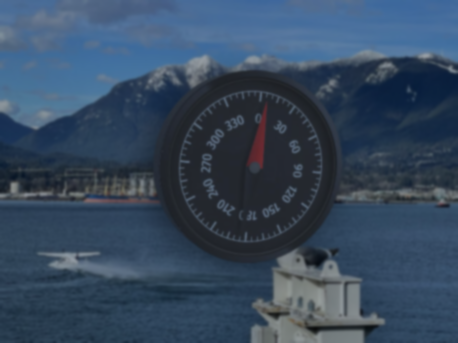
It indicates 5 °
